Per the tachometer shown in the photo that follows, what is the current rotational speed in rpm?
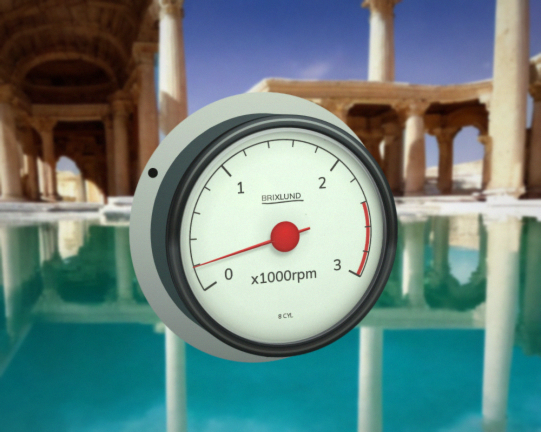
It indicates 200 rpm
